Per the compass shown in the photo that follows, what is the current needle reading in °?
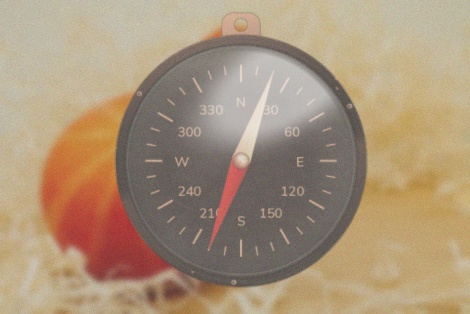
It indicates 200 °
